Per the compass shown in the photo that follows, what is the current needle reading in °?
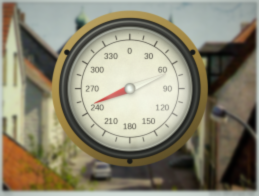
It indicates 247.5 °
